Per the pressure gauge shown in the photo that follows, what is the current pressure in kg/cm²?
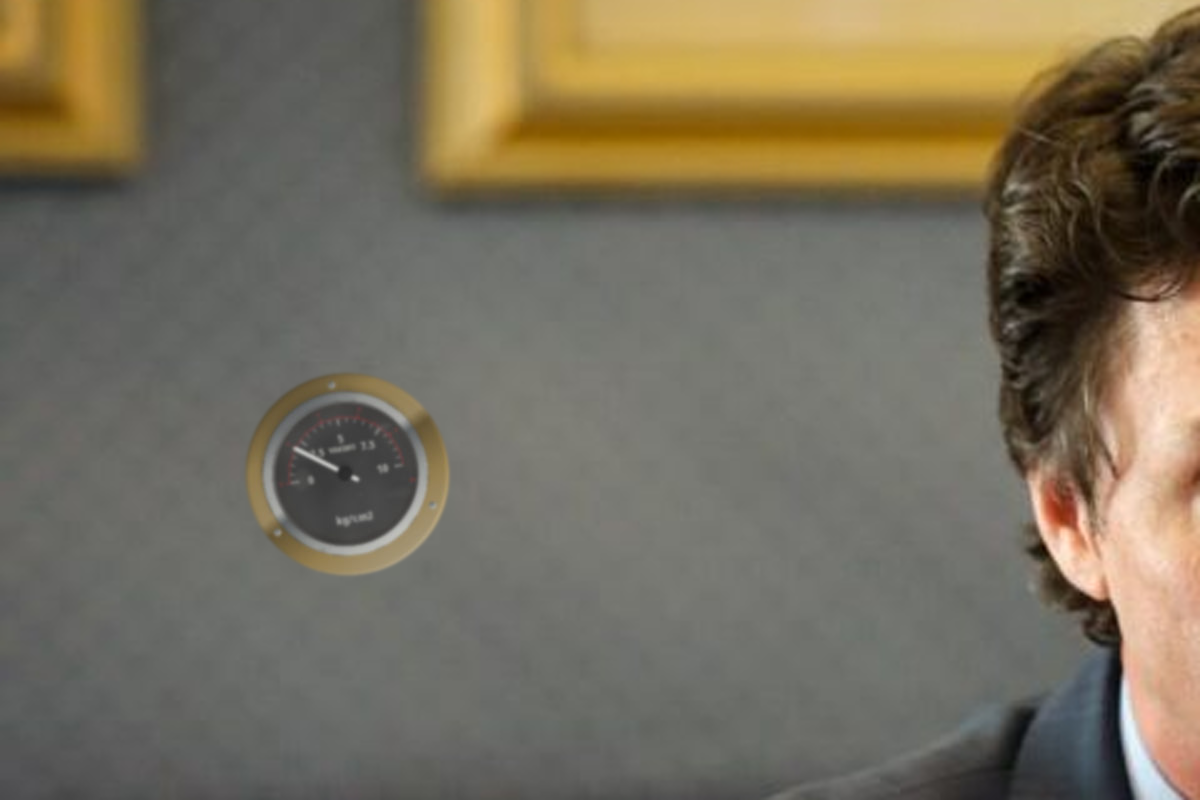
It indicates 2 kg/cm²
